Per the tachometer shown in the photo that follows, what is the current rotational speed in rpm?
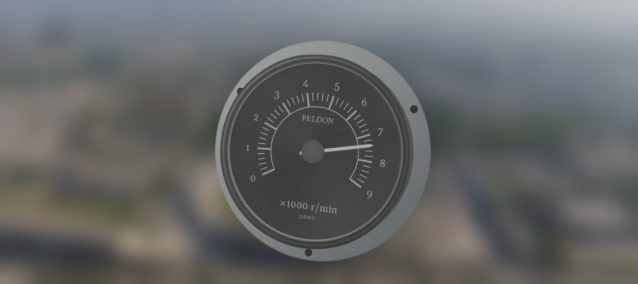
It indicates 7400 rpm
